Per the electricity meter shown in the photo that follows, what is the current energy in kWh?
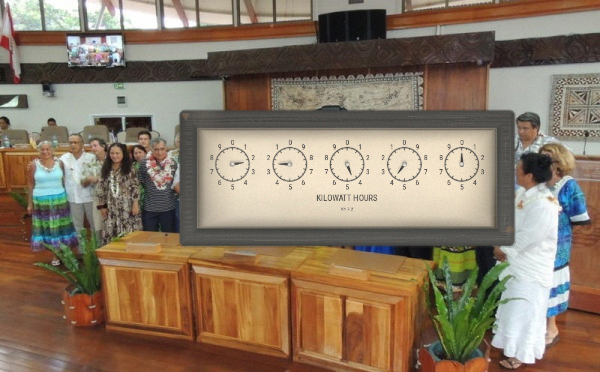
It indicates 22440 kWh
